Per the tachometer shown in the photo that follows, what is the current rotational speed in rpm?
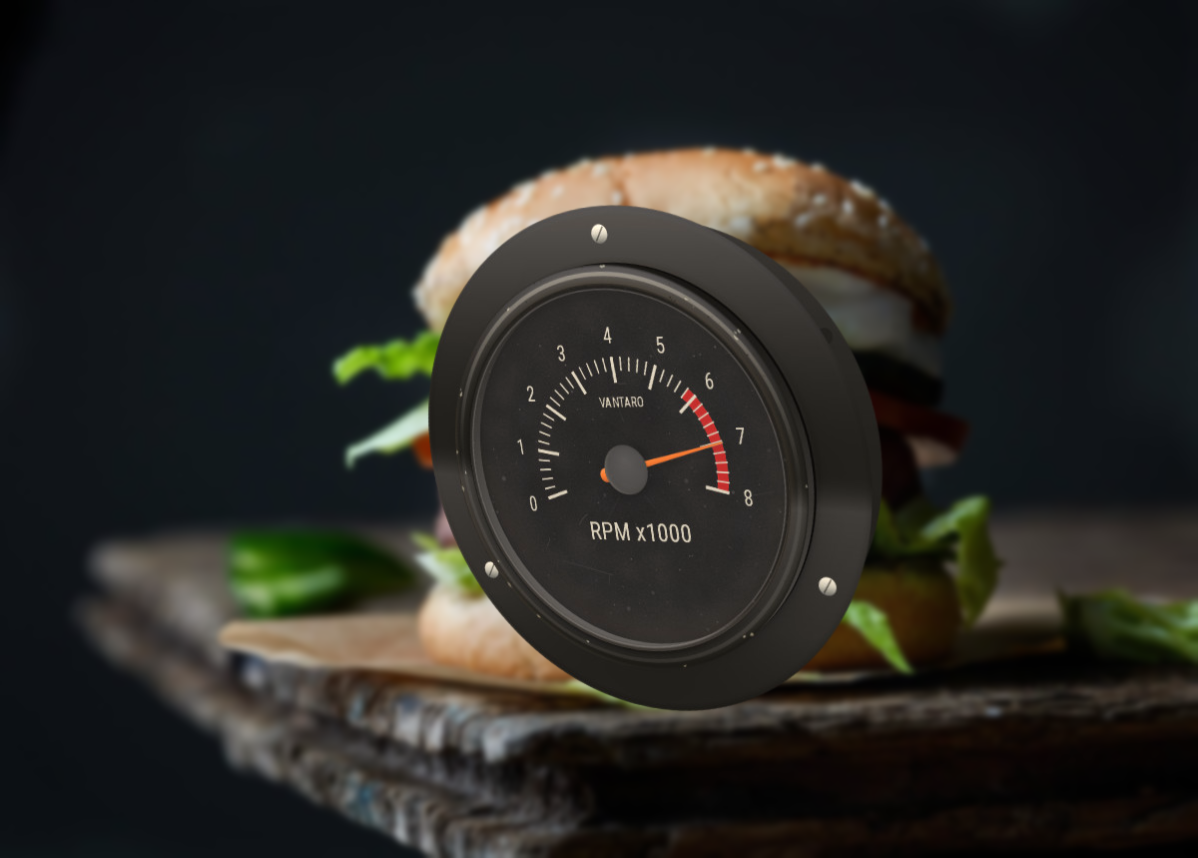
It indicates 7000 rpm
